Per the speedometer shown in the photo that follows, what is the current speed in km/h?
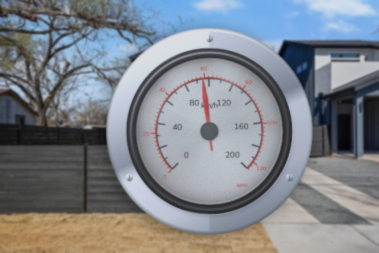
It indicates 95 km/h
